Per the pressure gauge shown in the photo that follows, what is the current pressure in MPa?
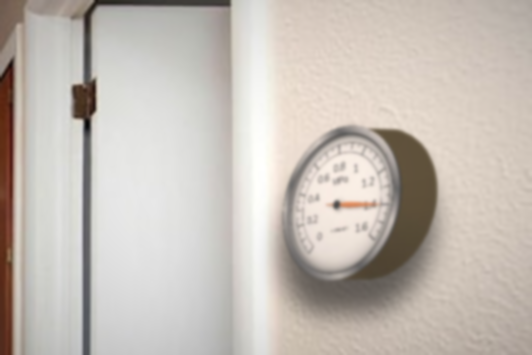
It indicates 1.4 MPa
